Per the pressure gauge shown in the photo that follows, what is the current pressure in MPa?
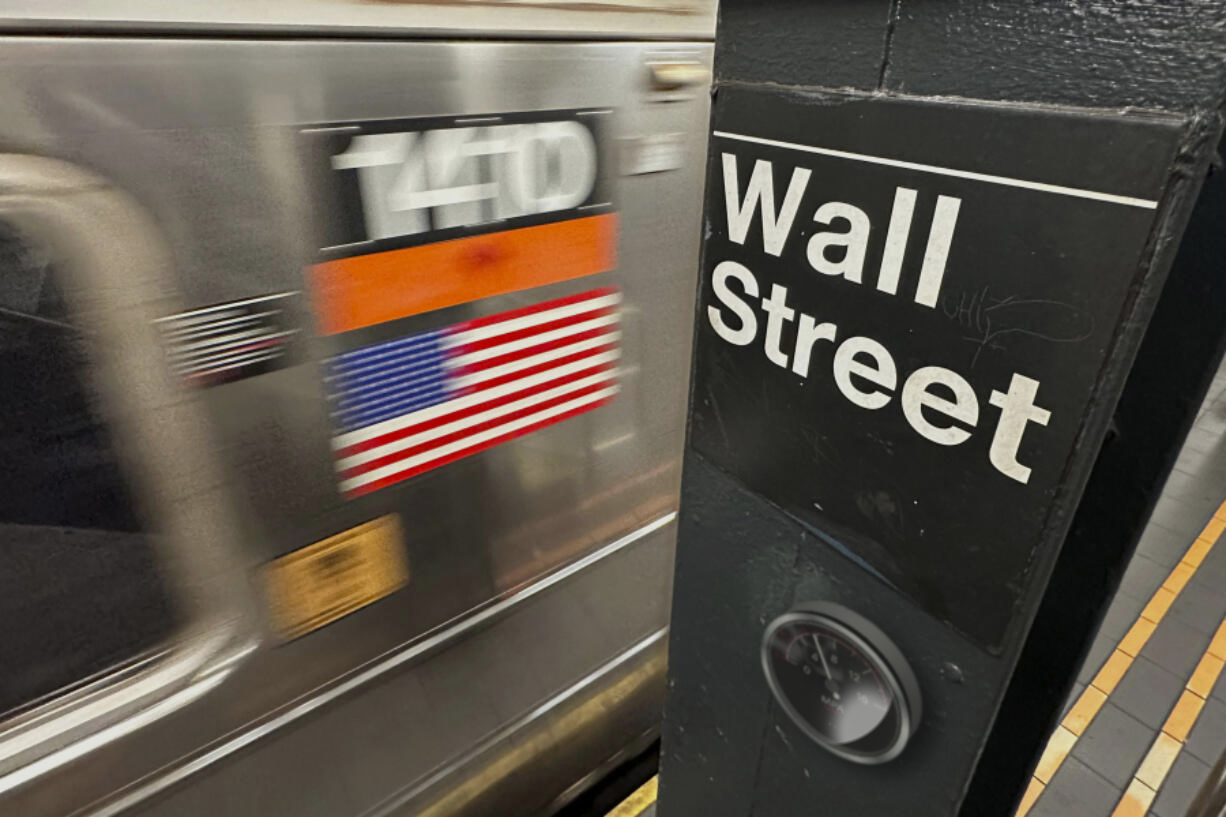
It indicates 6 MPa
